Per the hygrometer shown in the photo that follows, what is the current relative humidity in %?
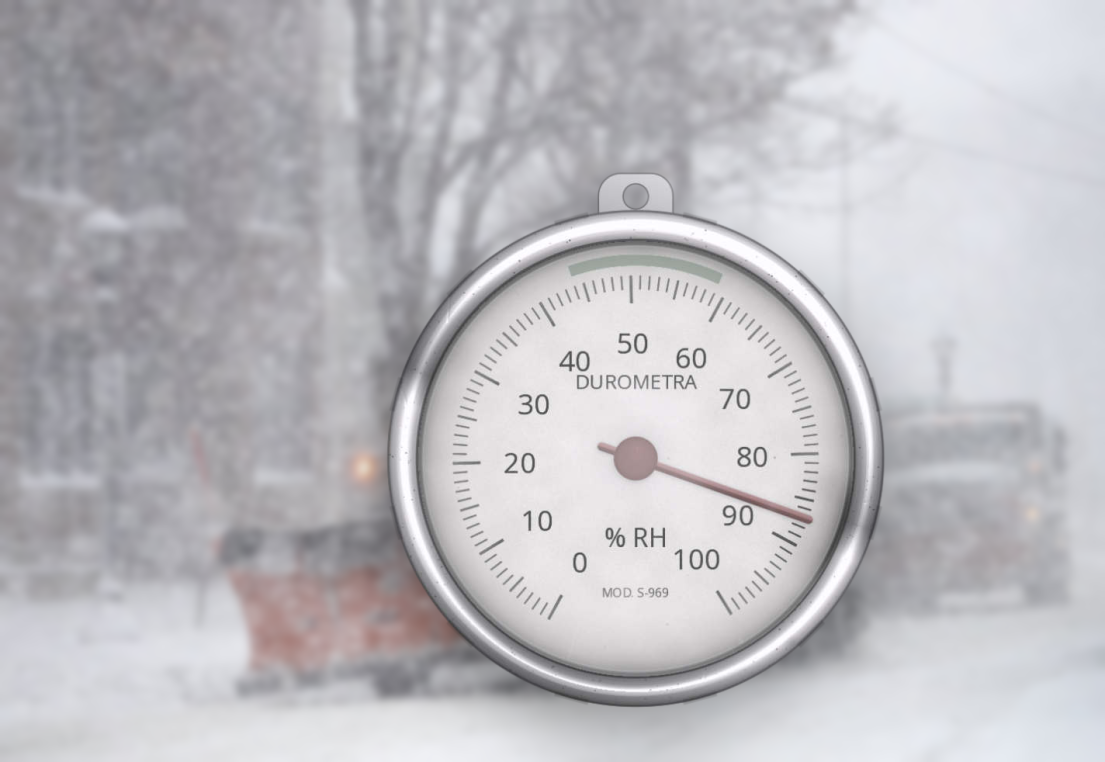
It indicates 87 %
